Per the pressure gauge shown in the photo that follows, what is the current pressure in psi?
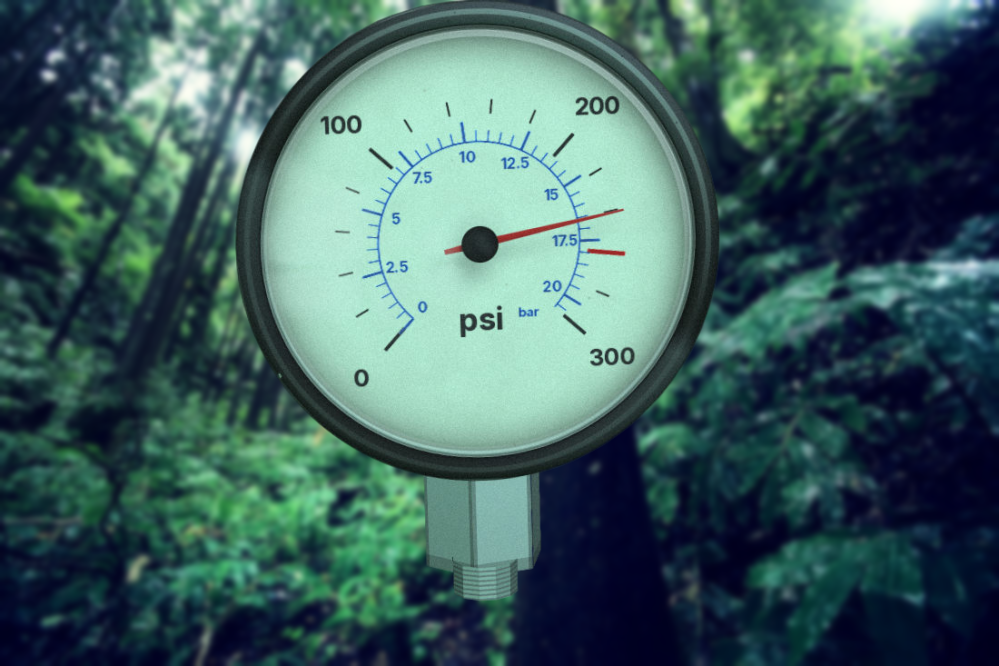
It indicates 240 psi
